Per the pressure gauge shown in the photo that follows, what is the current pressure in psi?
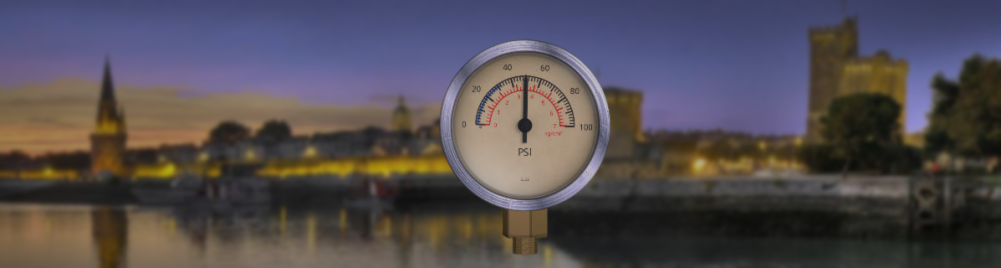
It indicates 50 psi
